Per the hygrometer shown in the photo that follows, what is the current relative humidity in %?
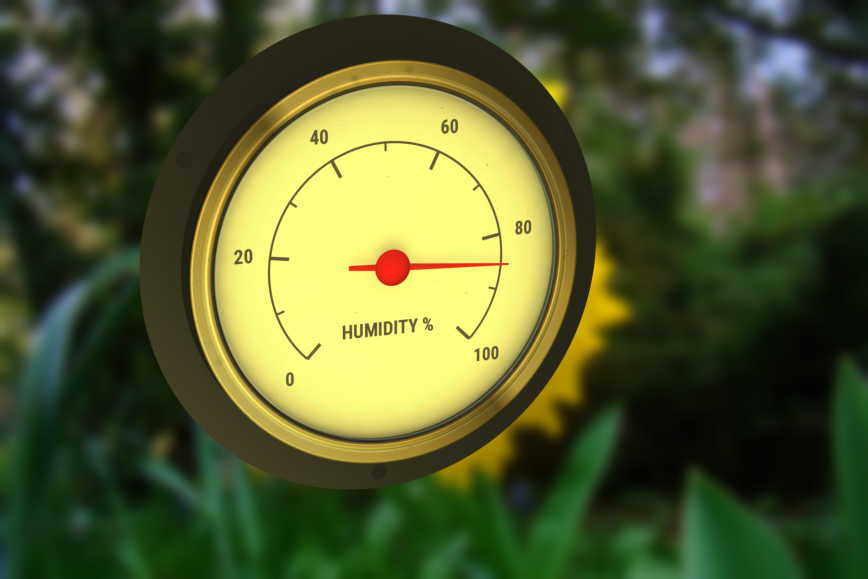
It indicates 85 %
